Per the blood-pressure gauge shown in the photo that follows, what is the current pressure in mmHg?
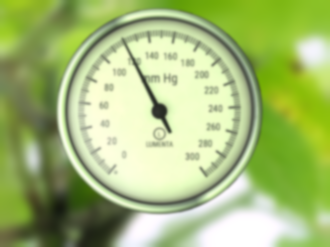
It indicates 120 mmHg
